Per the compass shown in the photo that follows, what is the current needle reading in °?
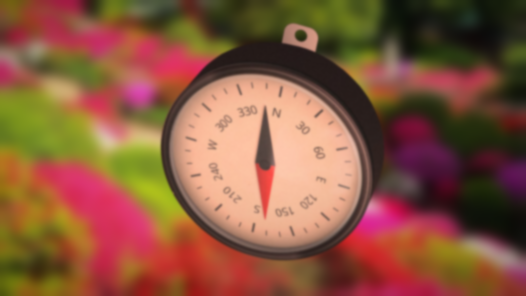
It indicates 170 °
